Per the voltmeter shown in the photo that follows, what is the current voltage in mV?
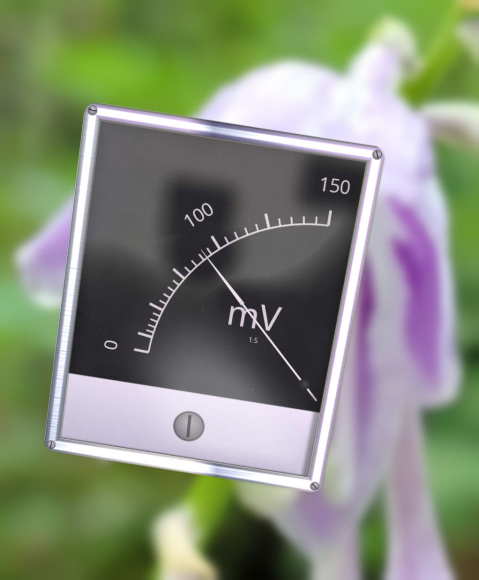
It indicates 92.5 mV
